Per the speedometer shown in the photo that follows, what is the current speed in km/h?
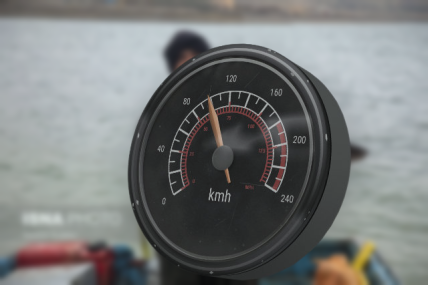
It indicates 100 km/h
